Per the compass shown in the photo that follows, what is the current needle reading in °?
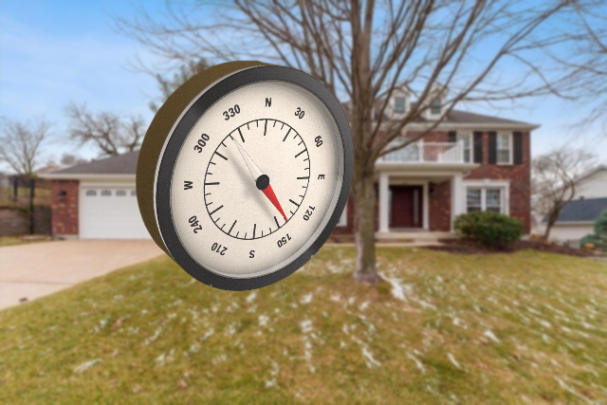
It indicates 140 °
